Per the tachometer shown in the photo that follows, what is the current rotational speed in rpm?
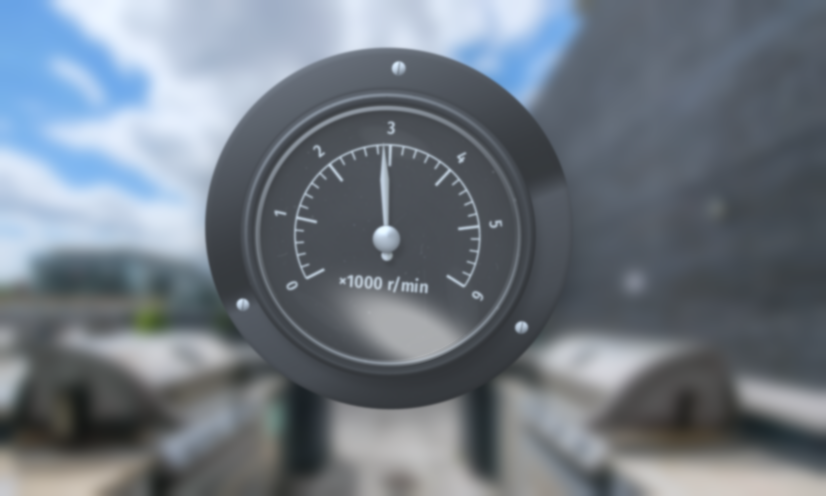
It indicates 2900 rpm
